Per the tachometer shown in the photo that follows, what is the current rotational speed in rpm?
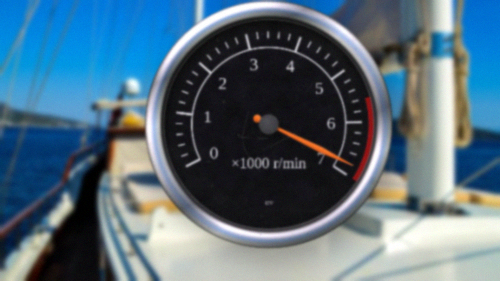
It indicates 6800 rpm
